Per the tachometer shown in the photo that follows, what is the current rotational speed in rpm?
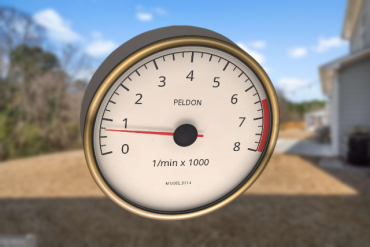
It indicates 750 rpm
